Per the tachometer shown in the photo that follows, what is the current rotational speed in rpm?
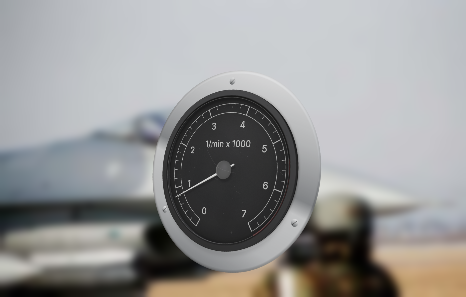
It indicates 800 rpm
